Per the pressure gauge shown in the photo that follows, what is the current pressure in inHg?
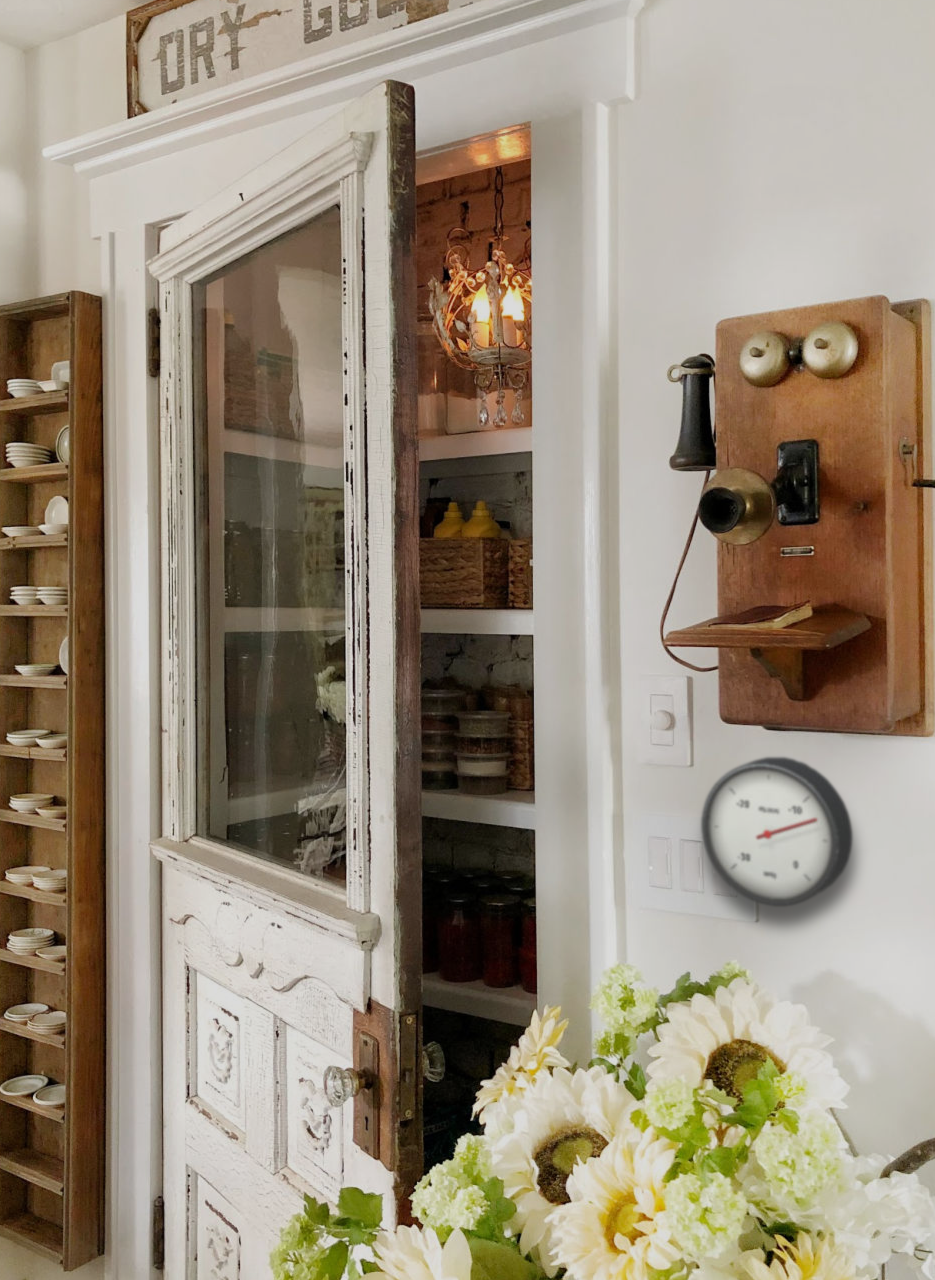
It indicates -7.5 inHg
